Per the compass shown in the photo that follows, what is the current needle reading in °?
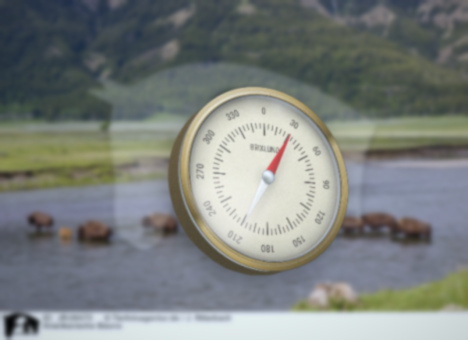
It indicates 30 °
